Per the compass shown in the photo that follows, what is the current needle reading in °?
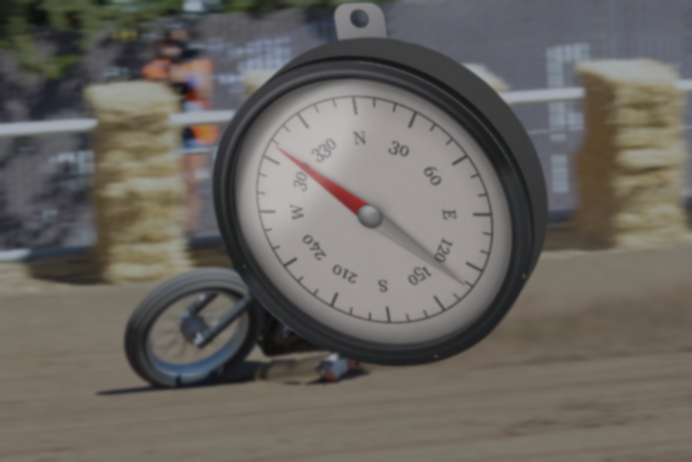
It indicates 310 °
